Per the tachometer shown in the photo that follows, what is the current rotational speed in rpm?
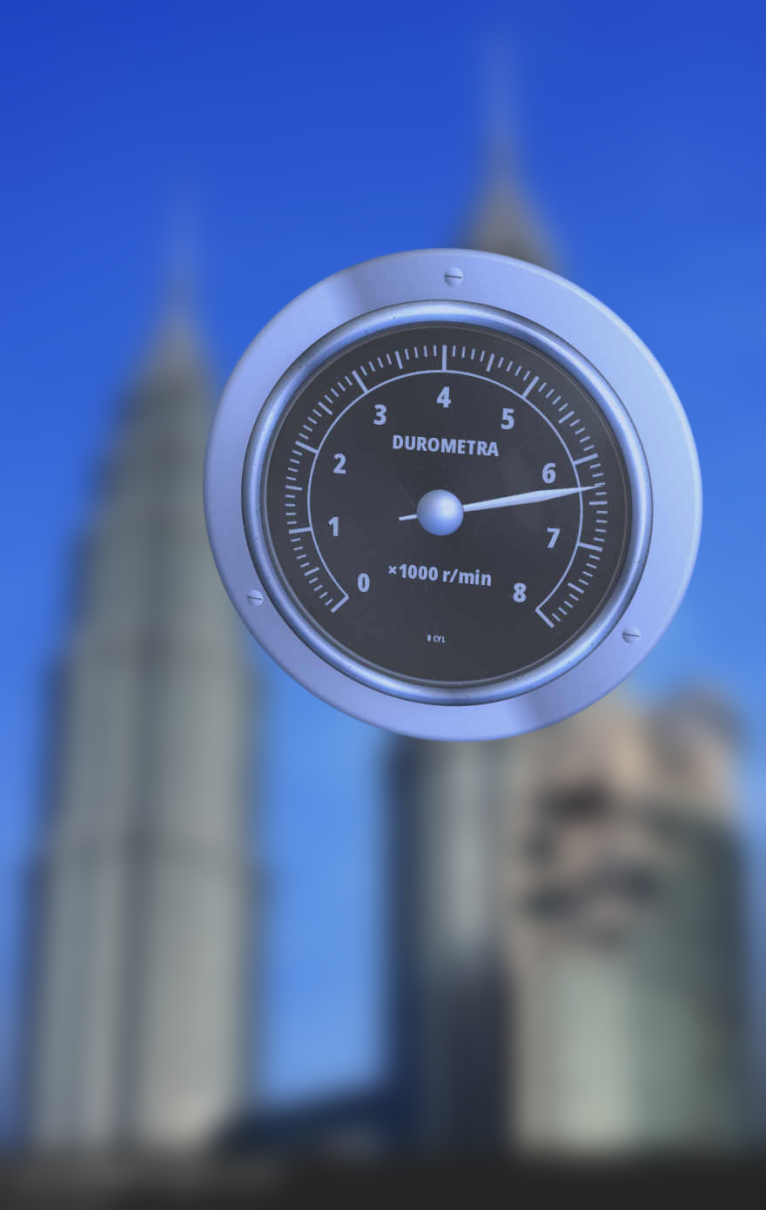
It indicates 6300 rpm
